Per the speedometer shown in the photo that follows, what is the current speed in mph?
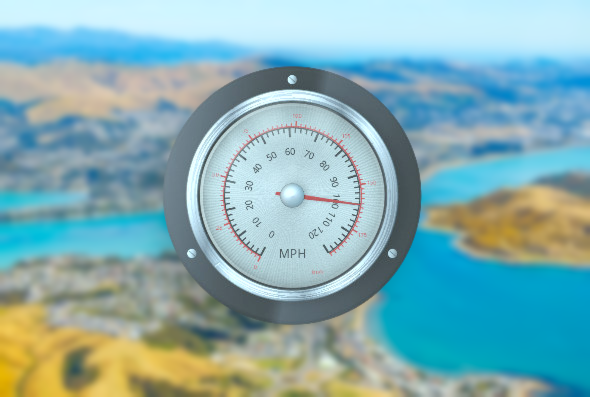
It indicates 100 mph
